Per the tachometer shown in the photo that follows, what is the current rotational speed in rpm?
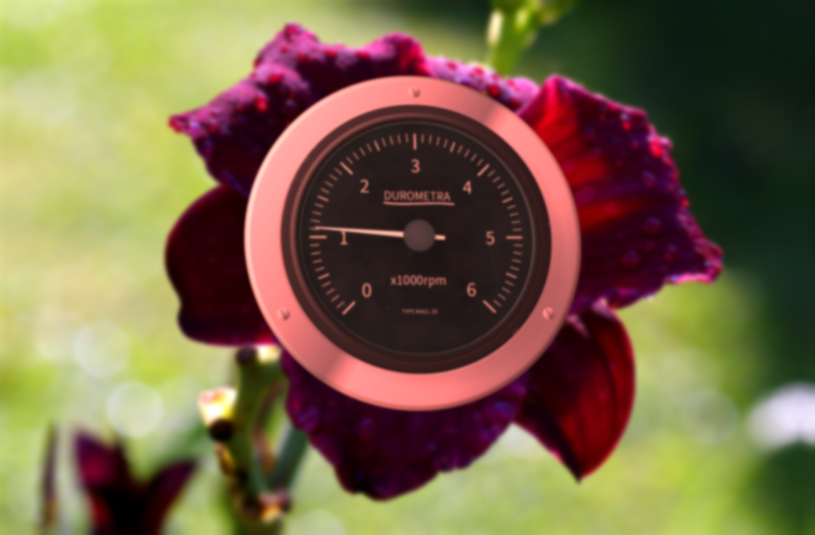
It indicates 1100 rpm
